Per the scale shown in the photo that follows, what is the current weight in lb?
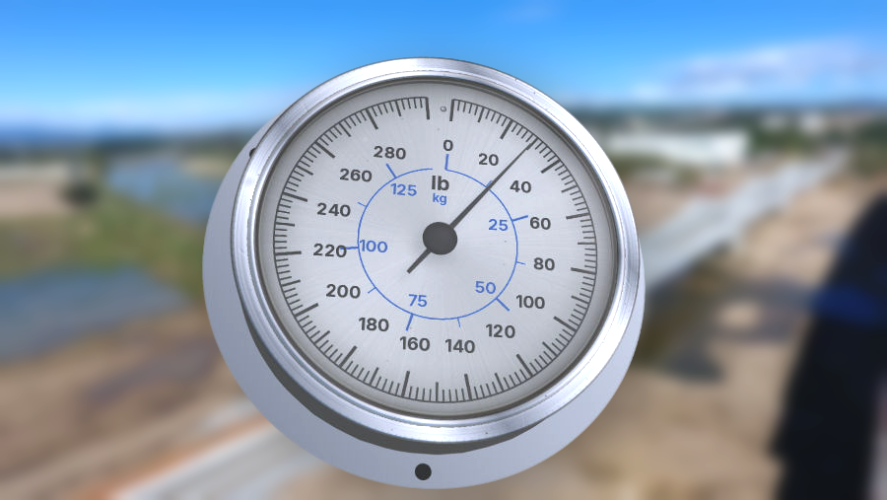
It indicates 30 lb
